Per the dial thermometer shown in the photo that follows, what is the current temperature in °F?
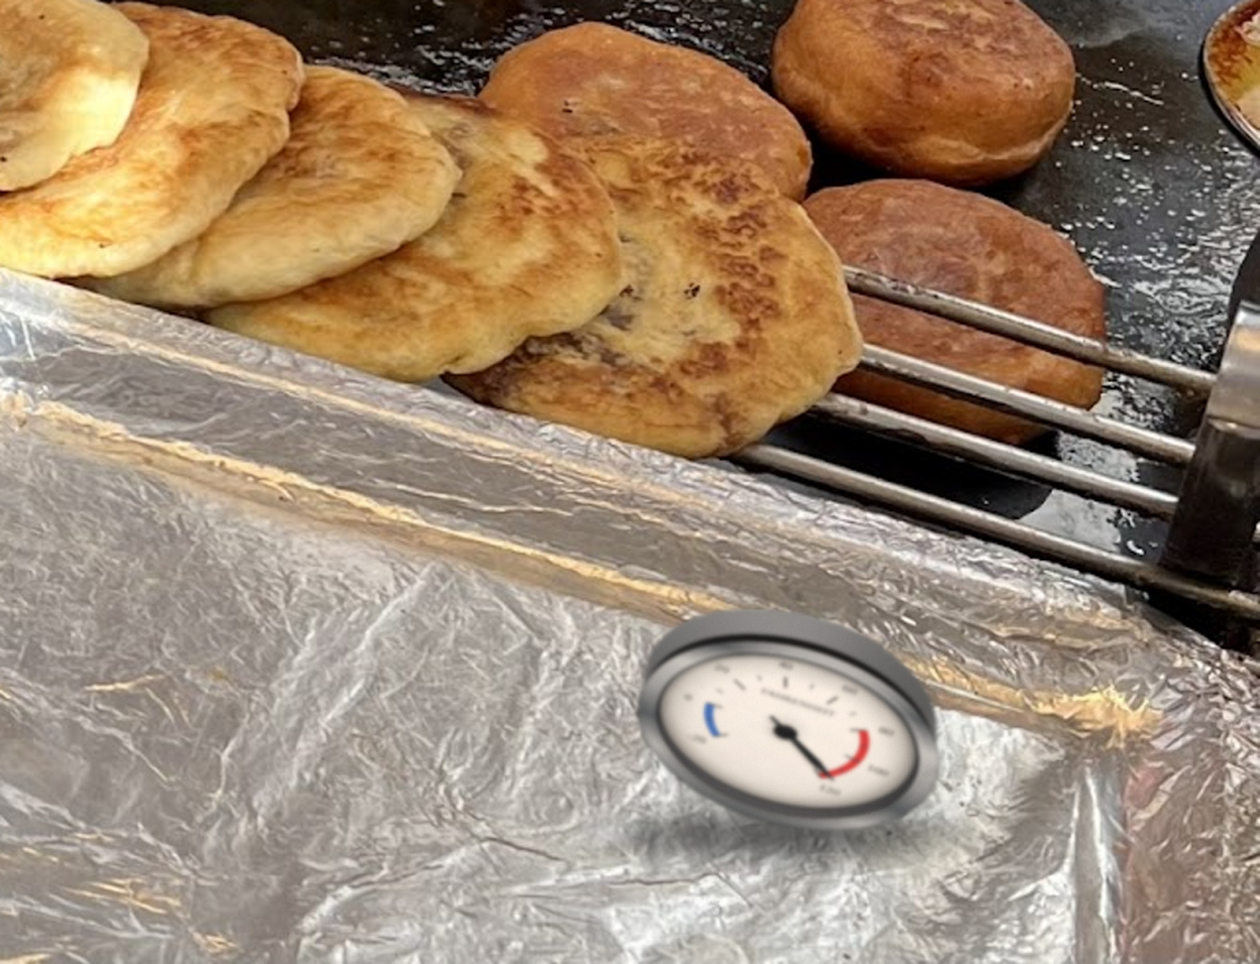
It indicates 115 °F
